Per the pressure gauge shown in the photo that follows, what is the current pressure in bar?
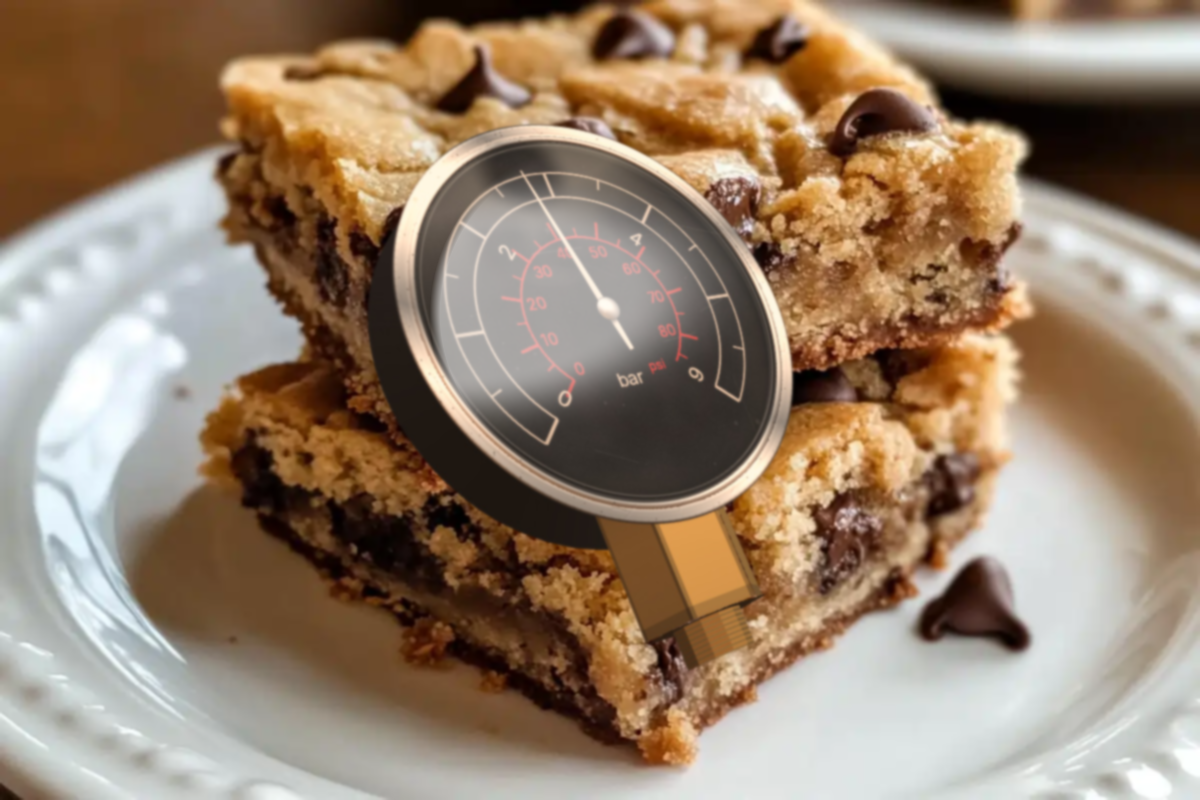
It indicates 2.75 bar
